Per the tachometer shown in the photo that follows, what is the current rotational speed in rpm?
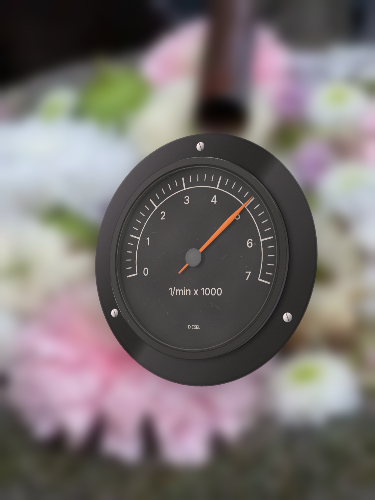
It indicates 5000 rpm
